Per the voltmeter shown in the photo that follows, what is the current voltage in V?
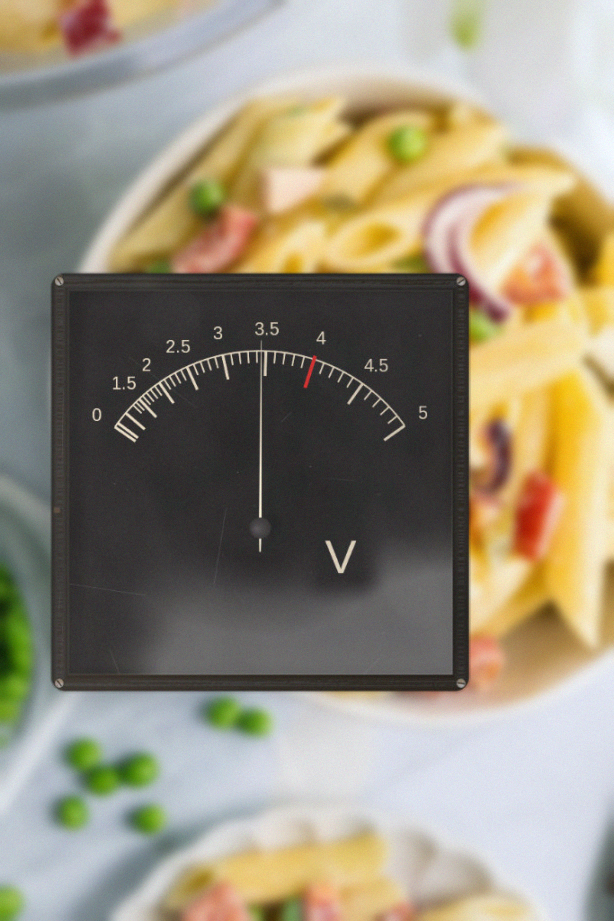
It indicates 3.45 V
